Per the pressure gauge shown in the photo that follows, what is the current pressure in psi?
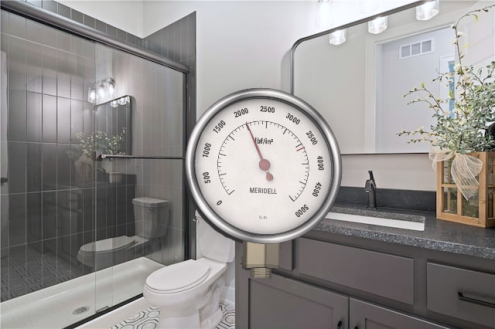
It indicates 2000 psi
